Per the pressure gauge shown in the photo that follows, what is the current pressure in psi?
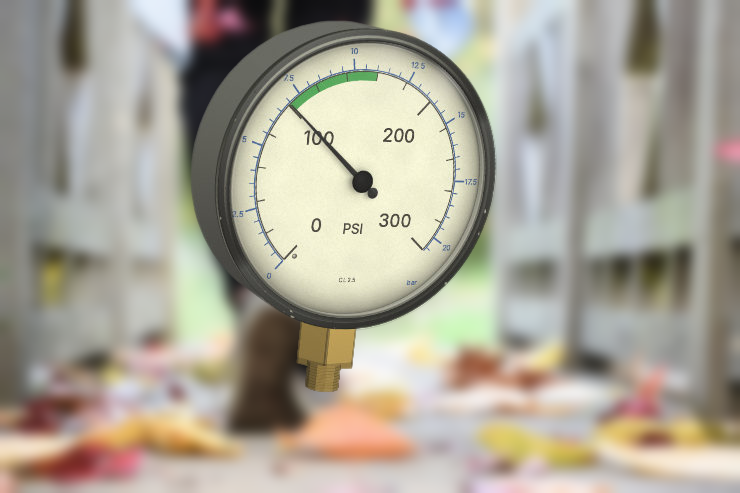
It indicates 100 psi
